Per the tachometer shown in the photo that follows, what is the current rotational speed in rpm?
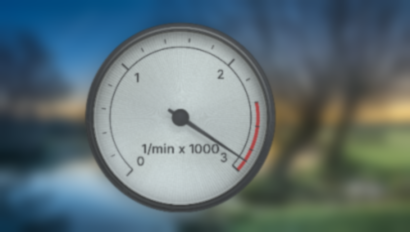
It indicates 2900 rpm
